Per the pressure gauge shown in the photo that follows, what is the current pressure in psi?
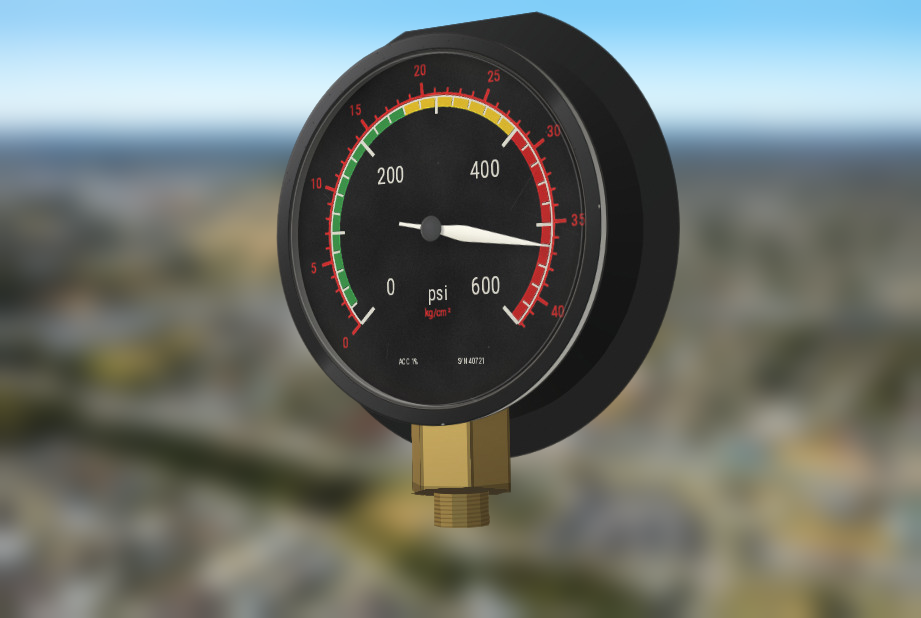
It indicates 520 psi
